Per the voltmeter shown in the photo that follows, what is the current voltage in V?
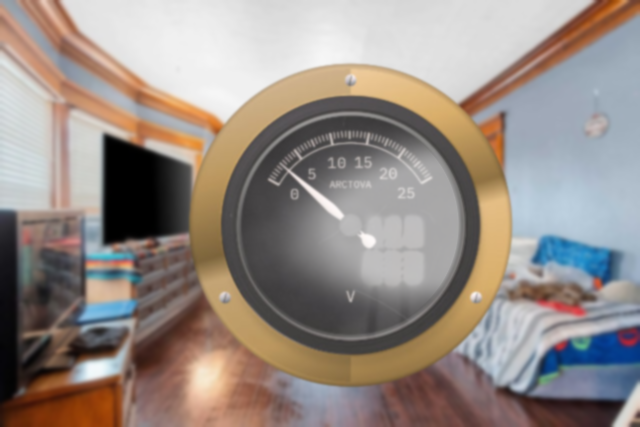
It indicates 2.5 V
